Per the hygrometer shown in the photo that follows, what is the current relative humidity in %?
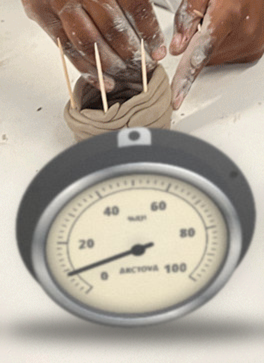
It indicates 10 %
